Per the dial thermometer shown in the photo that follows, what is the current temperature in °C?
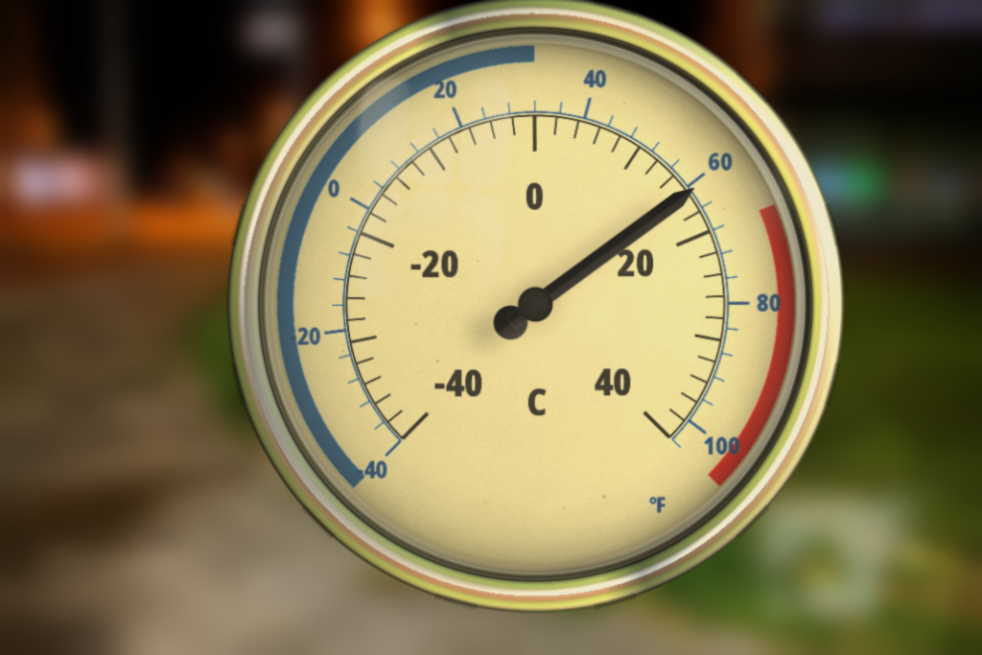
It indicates 16 °C
